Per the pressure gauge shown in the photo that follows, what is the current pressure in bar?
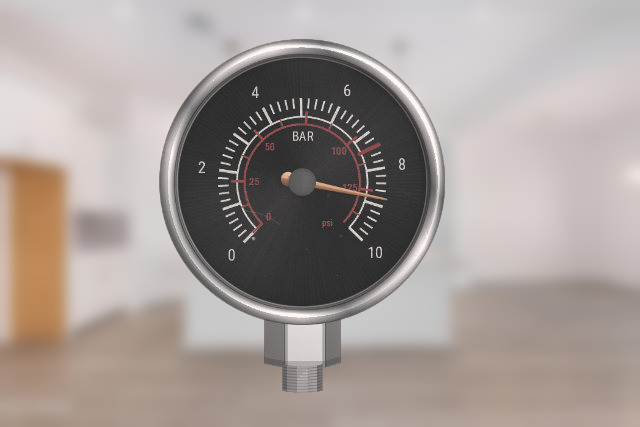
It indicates 8.8 bar
